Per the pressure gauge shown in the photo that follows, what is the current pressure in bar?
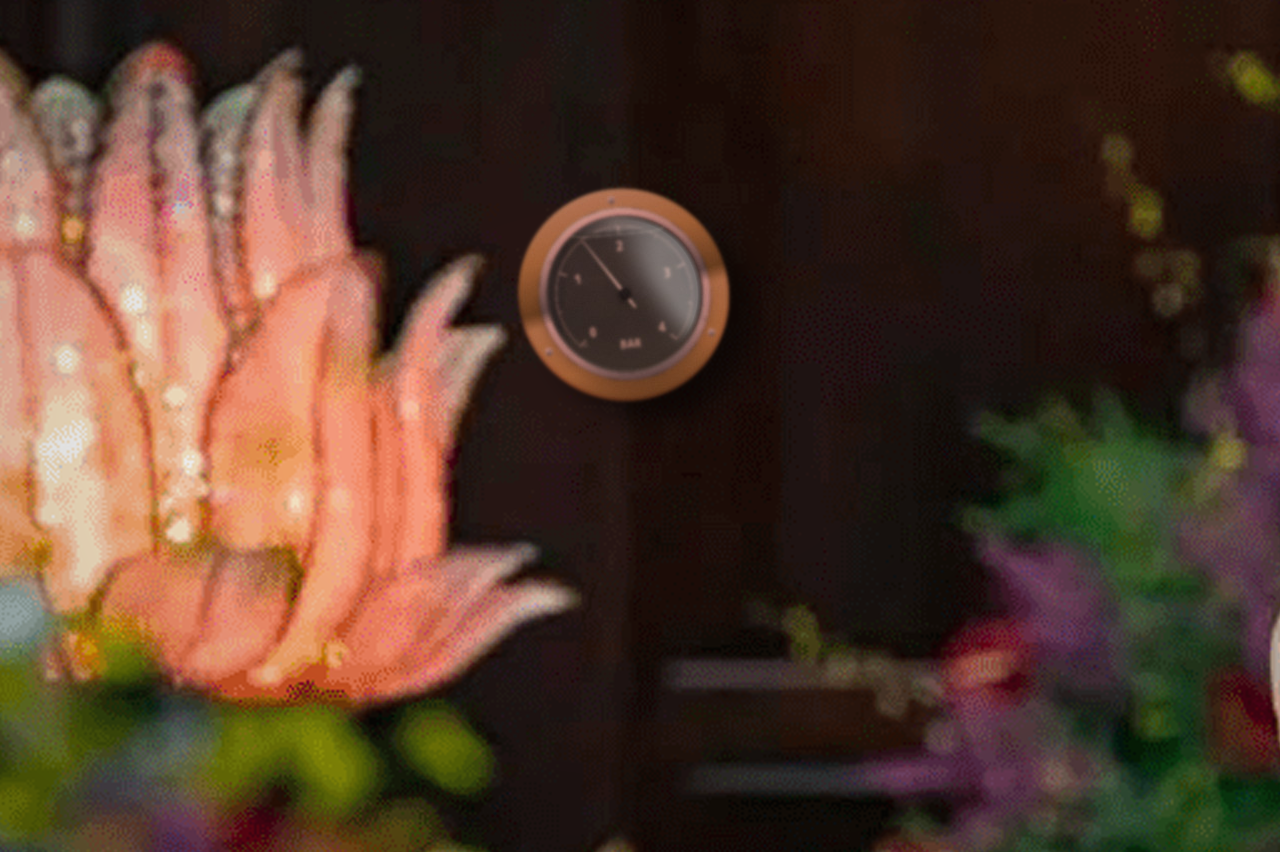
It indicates 1.5 bar
